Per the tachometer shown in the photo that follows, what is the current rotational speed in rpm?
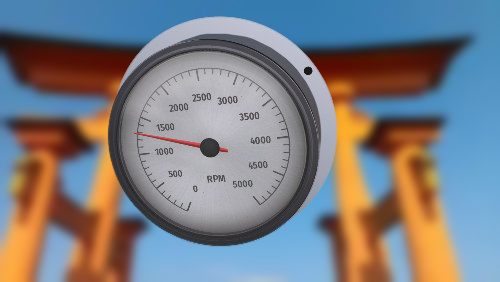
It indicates 1300 rpm
